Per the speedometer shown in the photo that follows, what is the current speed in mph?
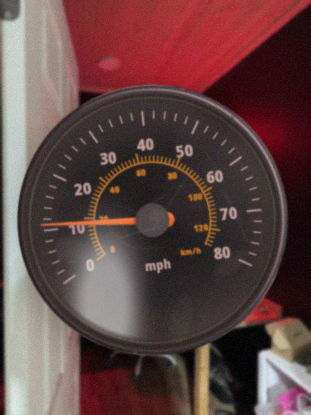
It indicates 11 mph
